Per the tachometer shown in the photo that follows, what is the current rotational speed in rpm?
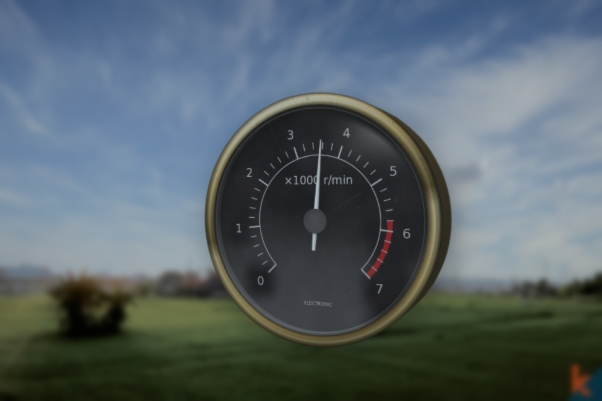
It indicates 3600 rpm
